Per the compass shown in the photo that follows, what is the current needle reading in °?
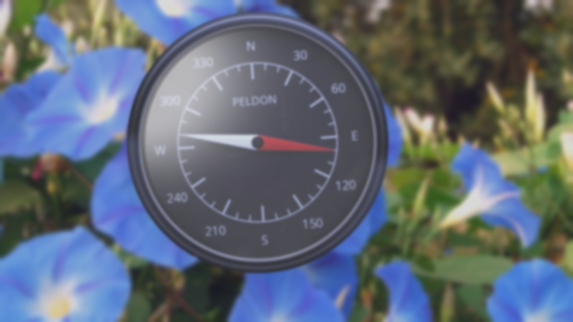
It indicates 100 °
